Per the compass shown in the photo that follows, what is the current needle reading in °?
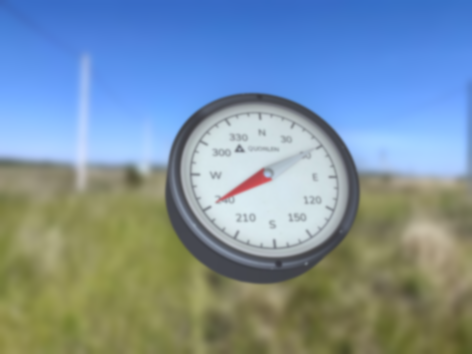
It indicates 240 °
